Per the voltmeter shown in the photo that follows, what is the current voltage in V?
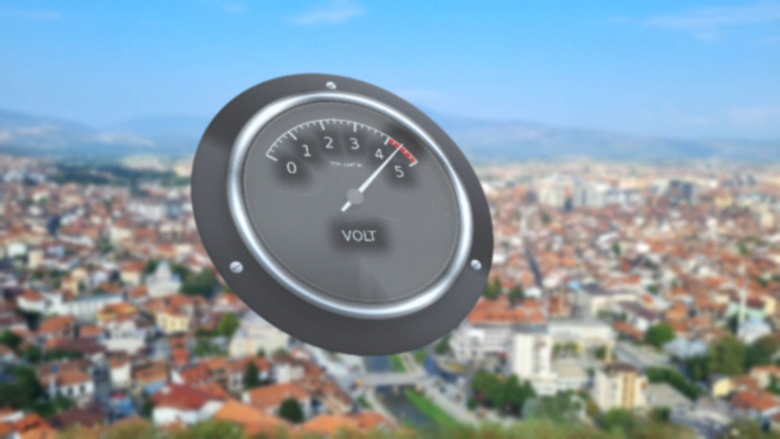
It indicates 4.4 V
